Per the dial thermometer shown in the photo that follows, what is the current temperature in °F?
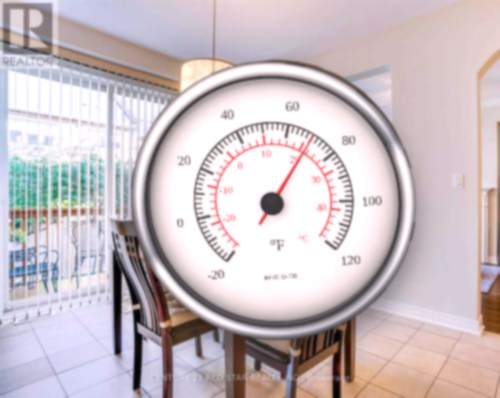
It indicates 70 °F
